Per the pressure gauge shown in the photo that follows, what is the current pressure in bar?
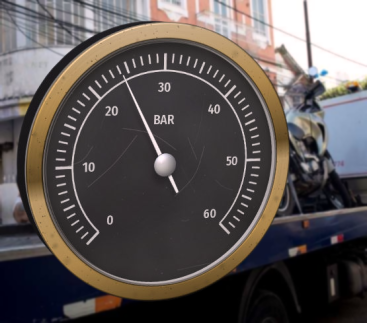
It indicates 24 bar
